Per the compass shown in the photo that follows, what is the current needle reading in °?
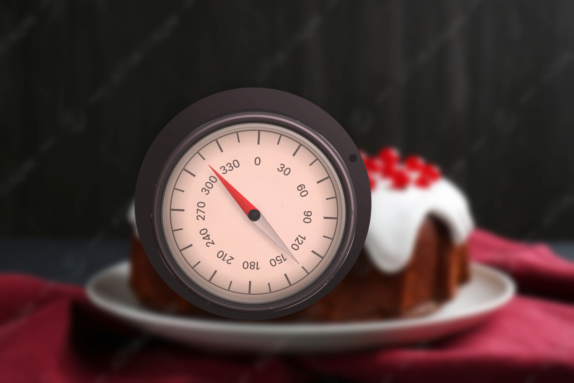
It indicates 315 °
